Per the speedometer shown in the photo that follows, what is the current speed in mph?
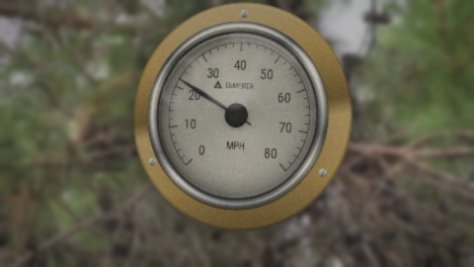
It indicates 22 mph
